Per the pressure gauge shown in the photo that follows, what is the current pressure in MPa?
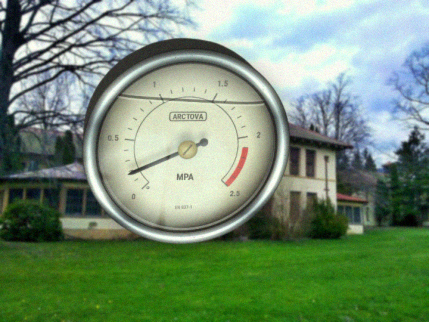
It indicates 0.2 MPa
